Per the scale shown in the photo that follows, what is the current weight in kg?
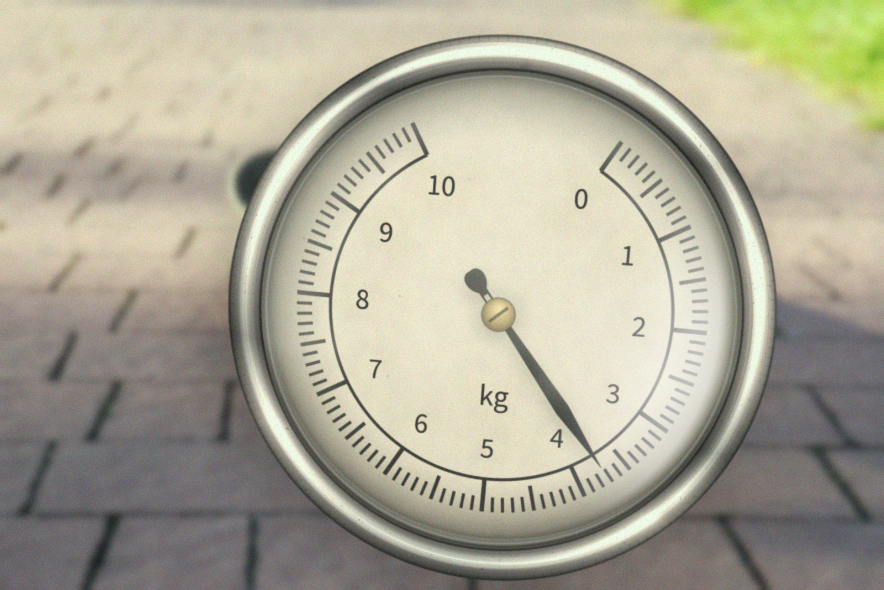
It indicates 3.7 kg
